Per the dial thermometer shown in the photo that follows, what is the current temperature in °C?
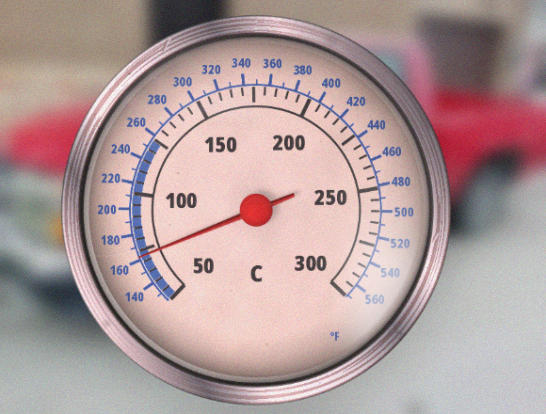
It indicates 72.5 °C
